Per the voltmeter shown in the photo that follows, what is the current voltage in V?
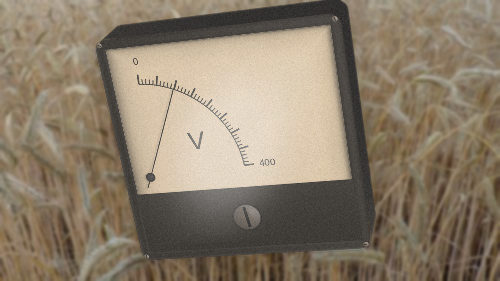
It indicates 100 V
